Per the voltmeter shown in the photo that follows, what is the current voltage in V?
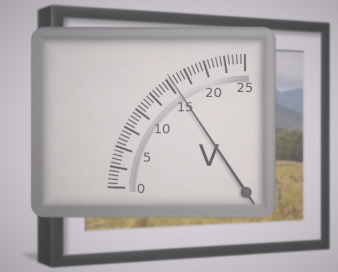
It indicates 15.5 V
